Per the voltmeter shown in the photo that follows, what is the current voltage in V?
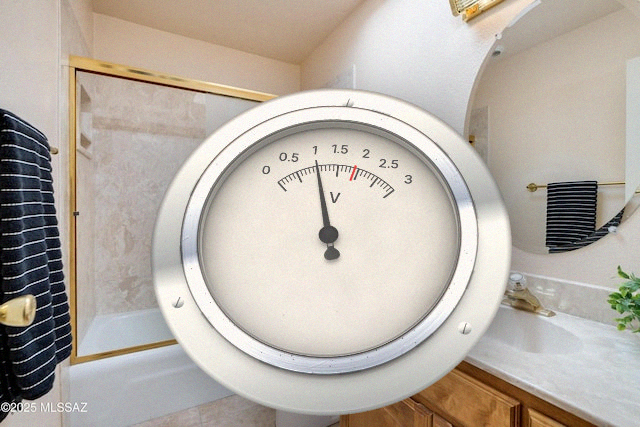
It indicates 1 V
